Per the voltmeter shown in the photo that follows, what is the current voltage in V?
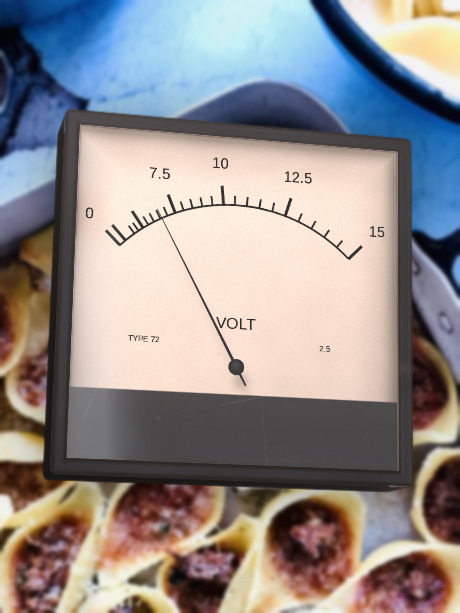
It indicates 6.5 V
